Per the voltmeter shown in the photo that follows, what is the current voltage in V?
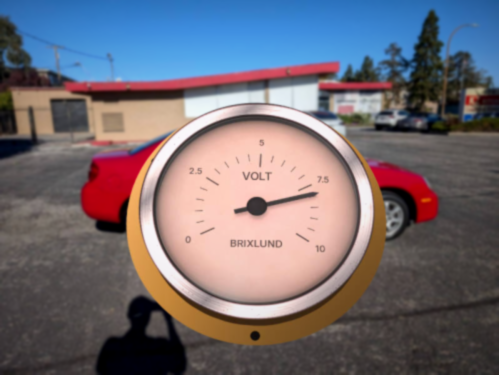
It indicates 8 V
